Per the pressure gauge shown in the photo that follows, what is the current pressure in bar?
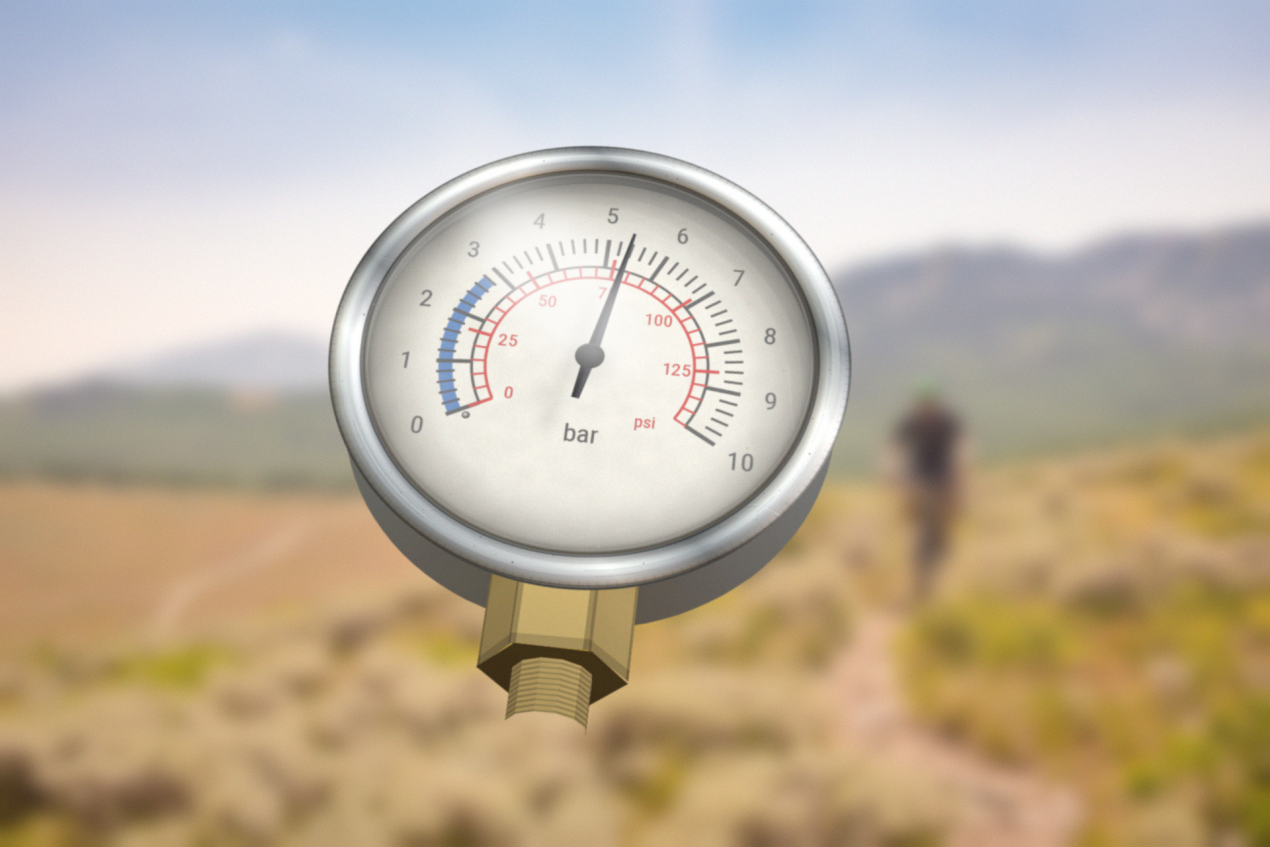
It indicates 5.4 bar
